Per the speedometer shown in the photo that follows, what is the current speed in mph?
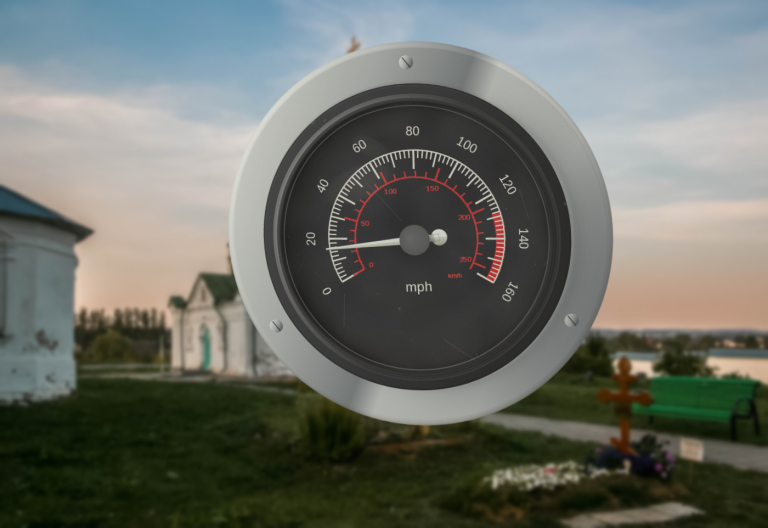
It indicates 16 mph
